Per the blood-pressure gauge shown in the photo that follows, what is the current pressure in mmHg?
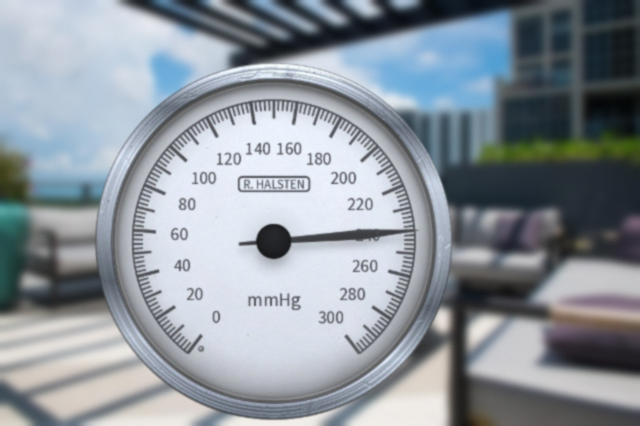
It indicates 240 mmHg
